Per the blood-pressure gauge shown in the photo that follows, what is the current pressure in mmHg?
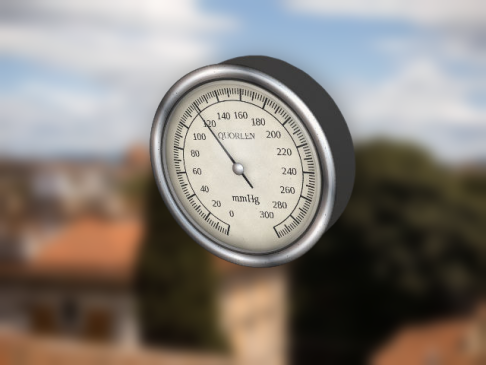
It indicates 120 mmHg
